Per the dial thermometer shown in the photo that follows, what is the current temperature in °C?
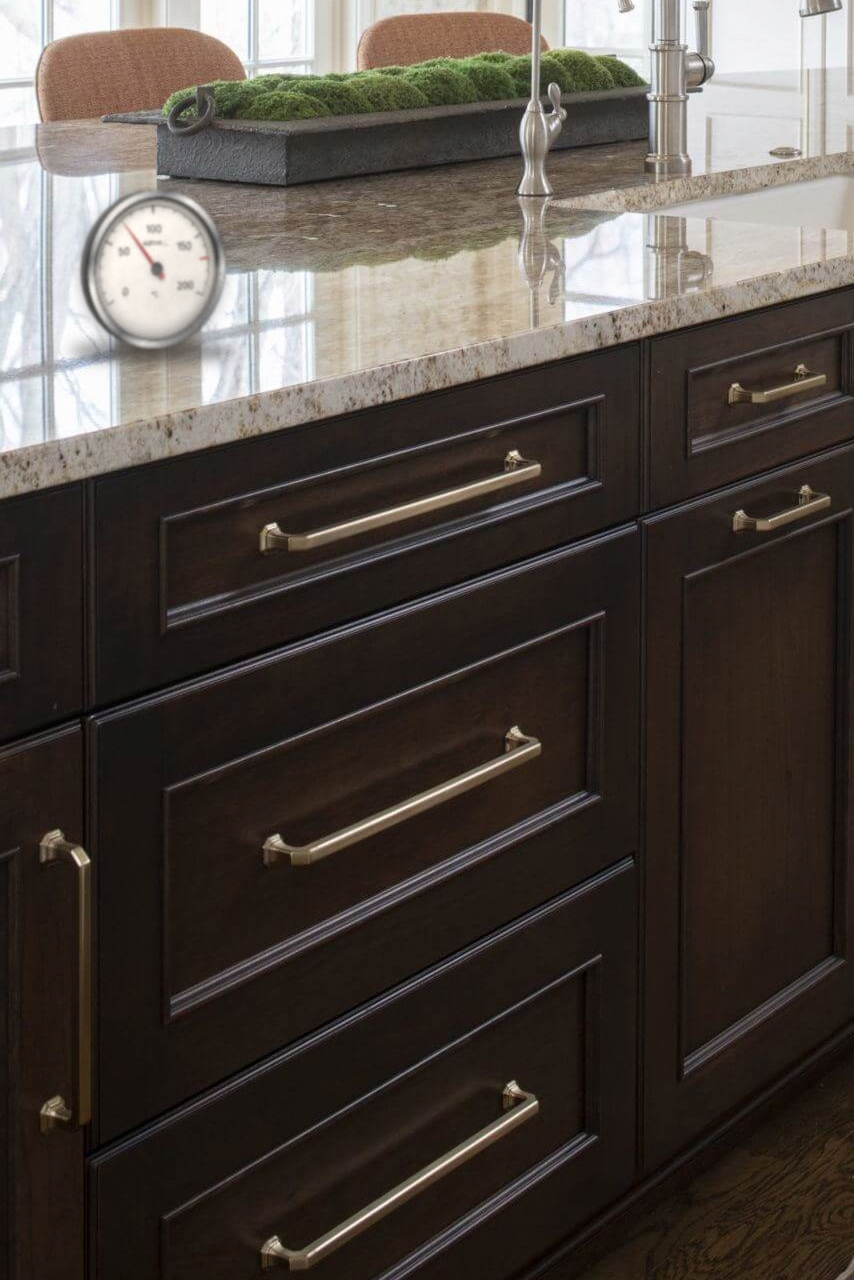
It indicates 70 °C
